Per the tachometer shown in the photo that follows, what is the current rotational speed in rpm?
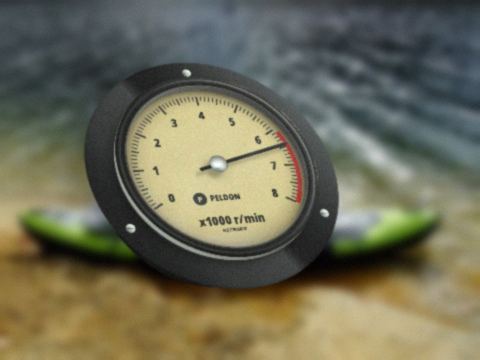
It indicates 6500 rpm
